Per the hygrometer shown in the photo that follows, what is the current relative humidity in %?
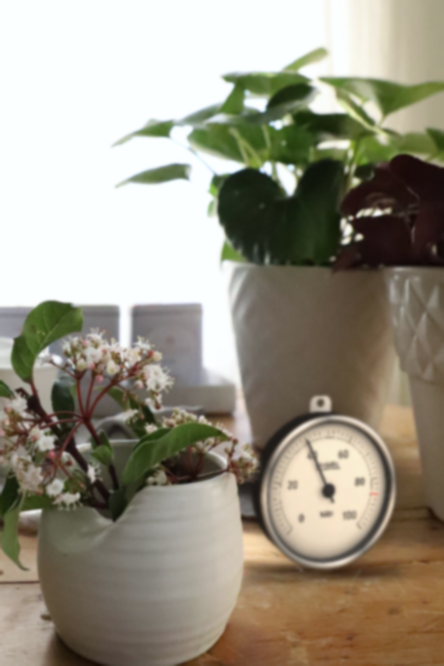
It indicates 40 %
